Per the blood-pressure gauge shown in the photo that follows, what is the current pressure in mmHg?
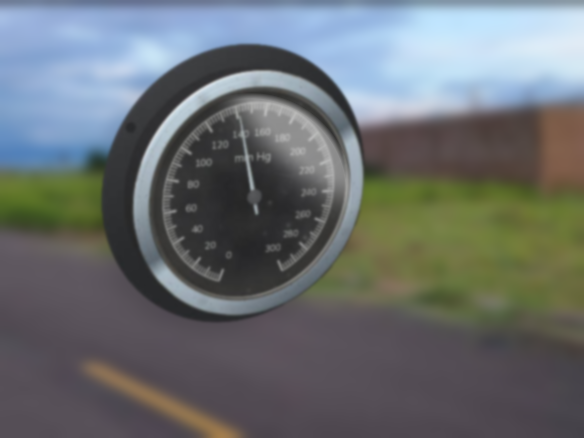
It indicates 140 mmHg
